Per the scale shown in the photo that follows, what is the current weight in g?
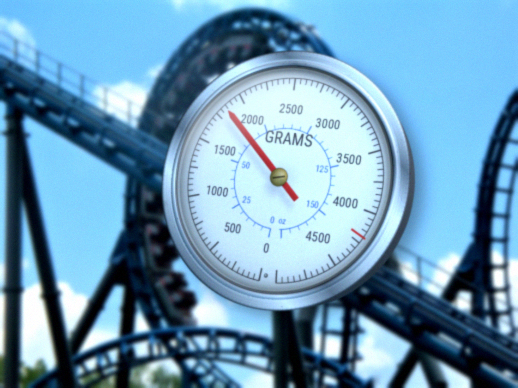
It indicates 1850 g
